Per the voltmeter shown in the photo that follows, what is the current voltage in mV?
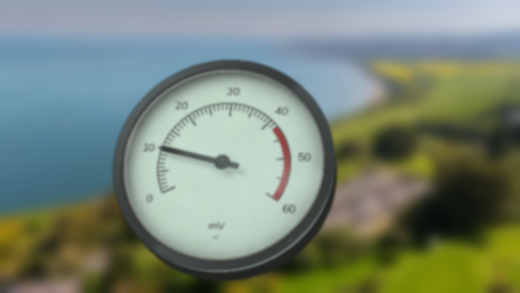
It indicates 10 mV
